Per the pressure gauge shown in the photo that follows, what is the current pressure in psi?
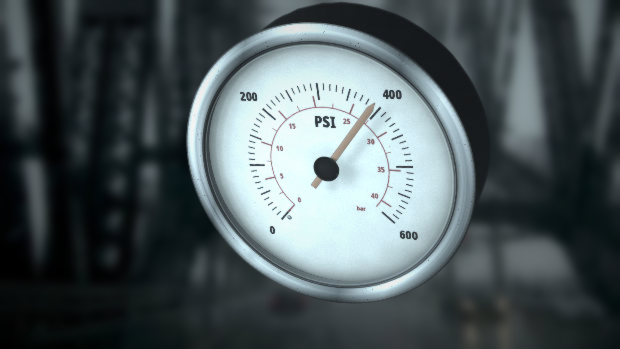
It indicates 390 psi
